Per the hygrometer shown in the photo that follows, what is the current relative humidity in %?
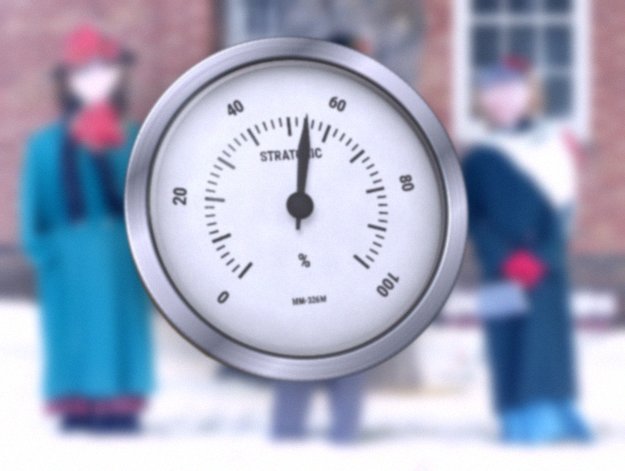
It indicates 54 %
